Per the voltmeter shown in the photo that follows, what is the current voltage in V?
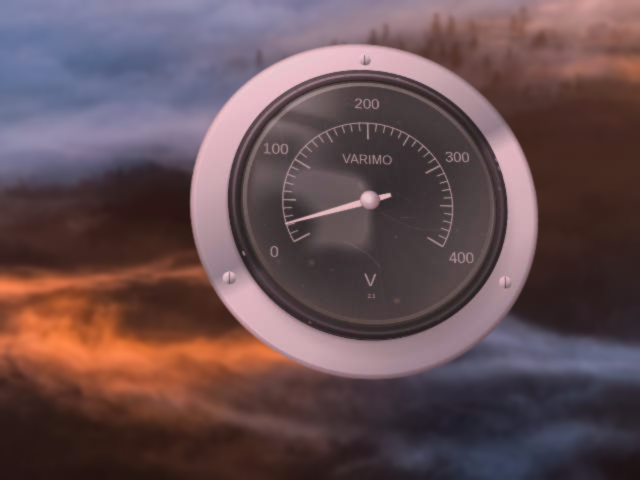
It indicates 20 V
